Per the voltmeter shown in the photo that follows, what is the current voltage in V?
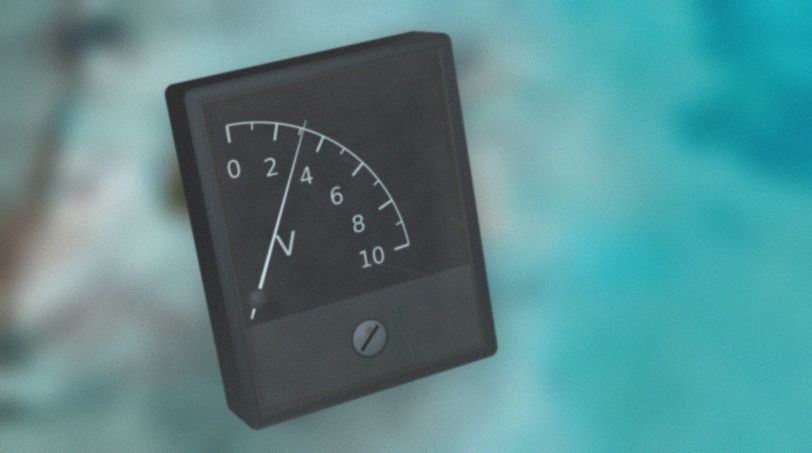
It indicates 3 V
